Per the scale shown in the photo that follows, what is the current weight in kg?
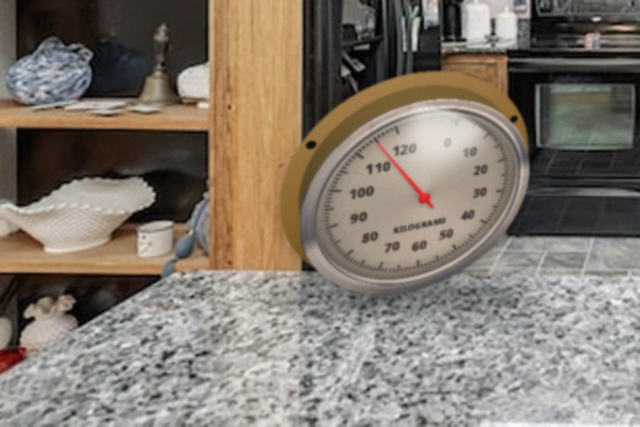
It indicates 115 kg
